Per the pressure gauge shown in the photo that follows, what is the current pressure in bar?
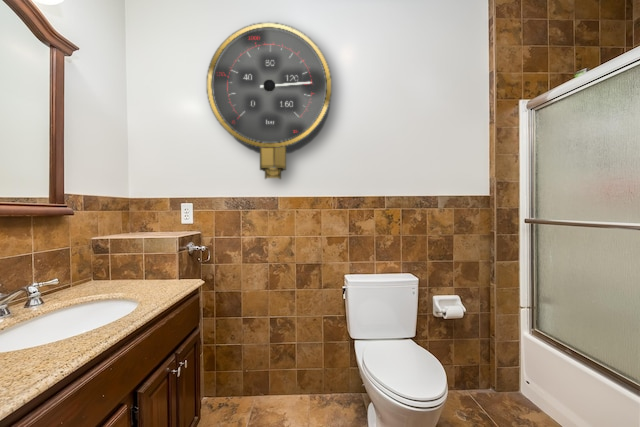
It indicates 130 bar
